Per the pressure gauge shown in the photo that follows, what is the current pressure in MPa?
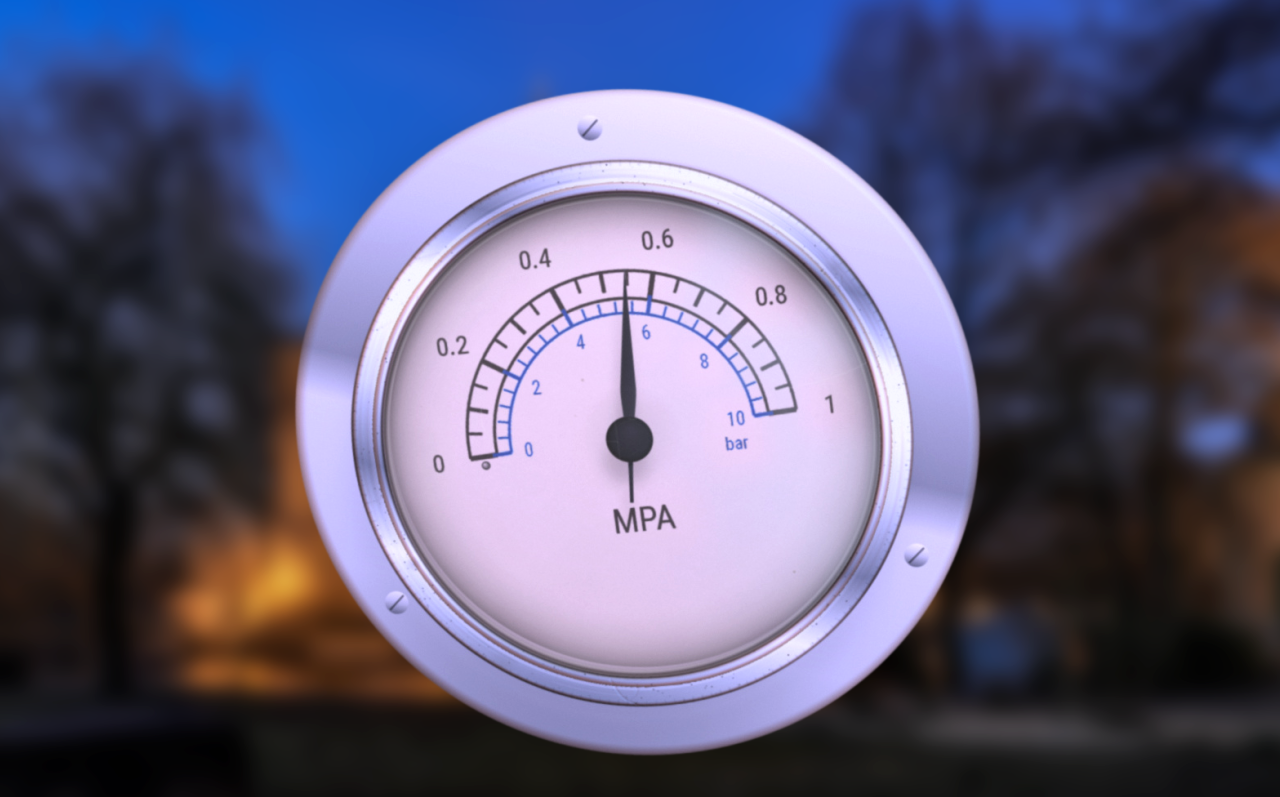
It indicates 0.55 MPa
